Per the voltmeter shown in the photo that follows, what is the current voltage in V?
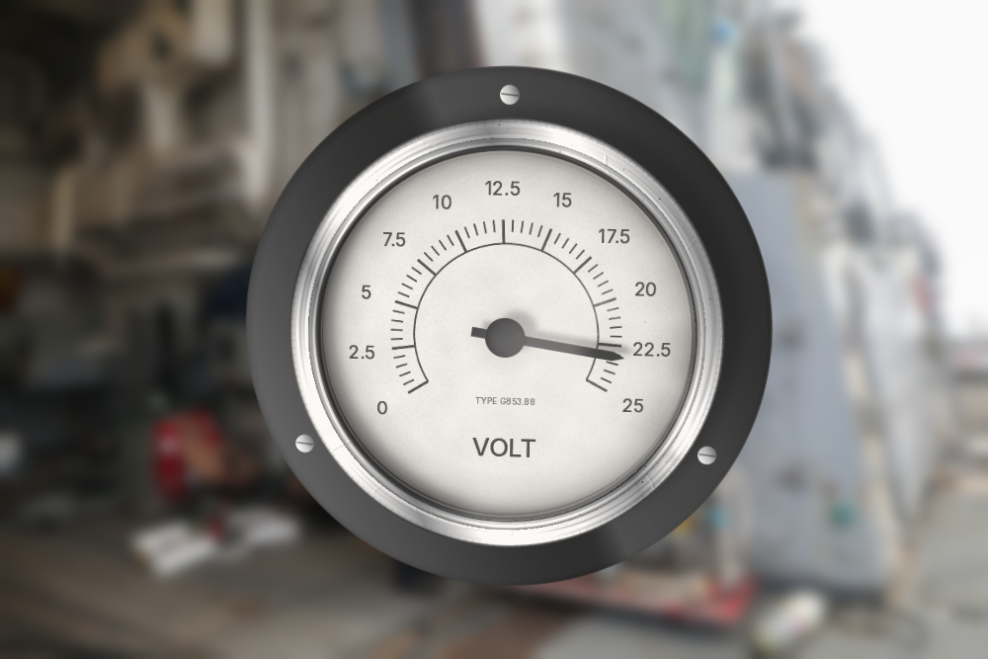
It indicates 23 V
